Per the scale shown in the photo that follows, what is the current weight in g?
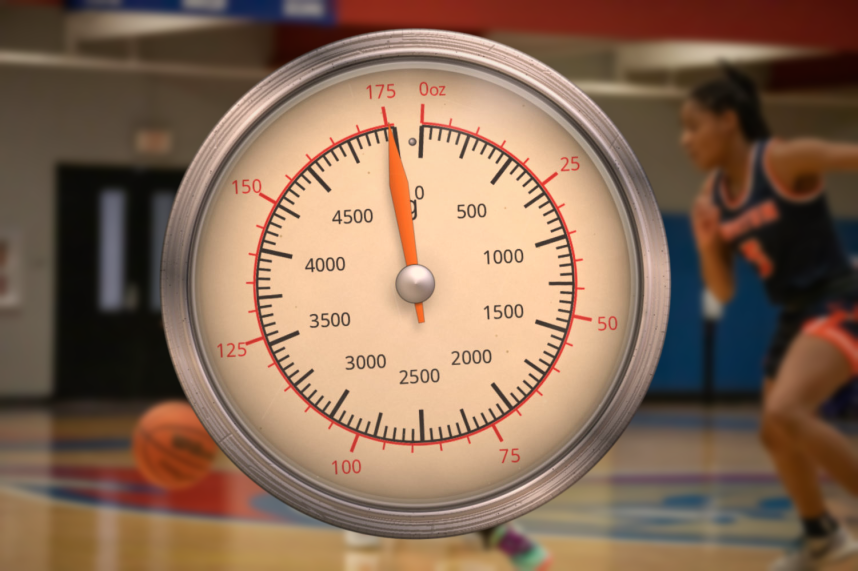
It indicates 4975 g
